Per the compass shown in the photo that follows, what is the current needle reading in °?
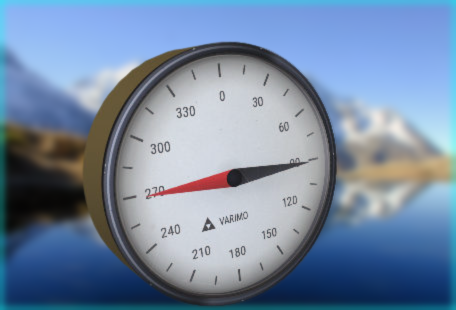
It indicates 270 °
